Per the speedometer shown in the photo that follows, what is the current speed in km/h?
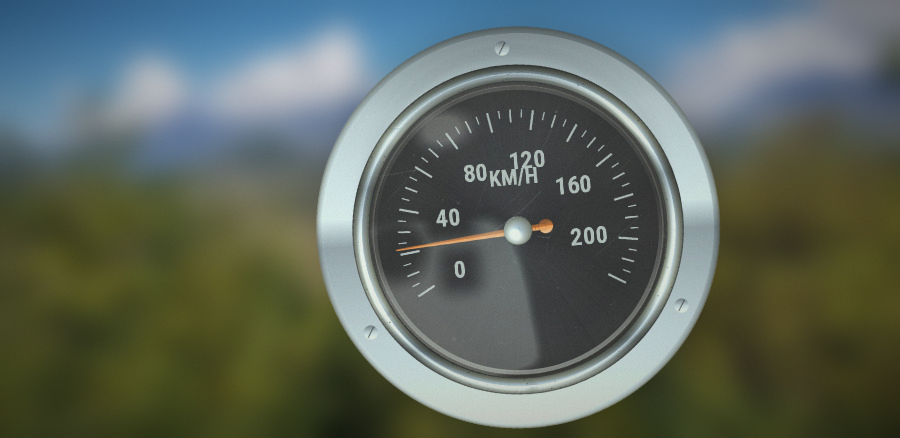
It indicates 22.5 km/h
